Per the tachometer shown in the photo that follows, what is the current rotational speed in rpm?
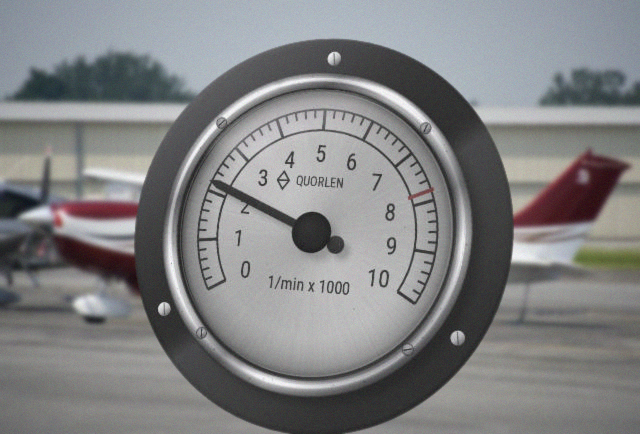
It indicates 2200 rpm
